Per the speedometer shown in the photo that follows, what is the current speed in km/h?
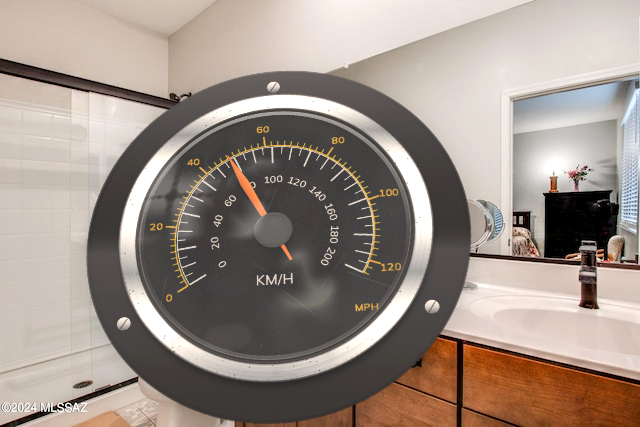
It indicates 77.5 km/h
